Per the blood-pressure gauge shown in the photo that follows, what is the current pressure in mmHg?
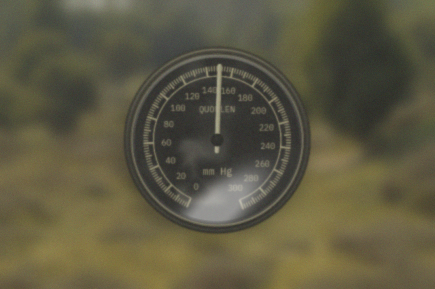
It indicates 150 mmHg
